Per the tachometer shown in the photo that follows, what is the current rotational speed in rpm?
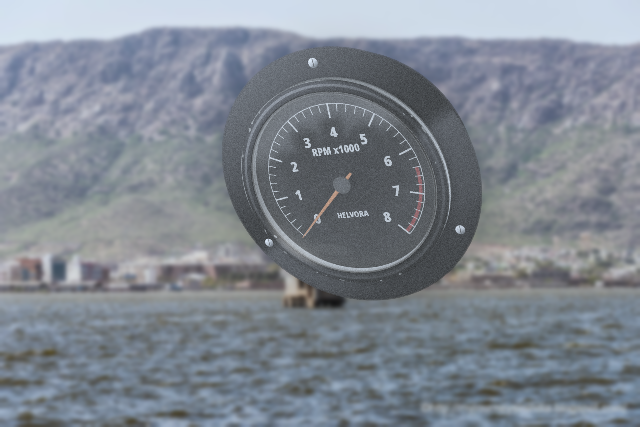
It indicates 0 rpm
